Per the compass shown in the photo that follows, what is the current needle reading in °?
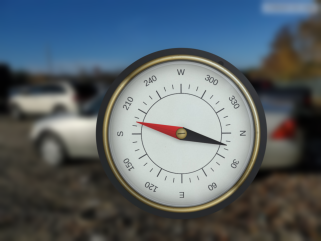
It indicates 195 °
